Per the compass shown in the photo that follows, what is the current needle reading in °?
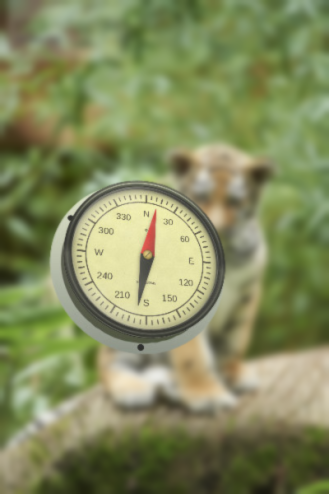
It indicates 10 °
